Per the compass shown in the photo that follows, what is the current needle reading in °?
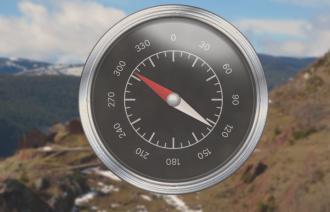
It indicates 305 °
